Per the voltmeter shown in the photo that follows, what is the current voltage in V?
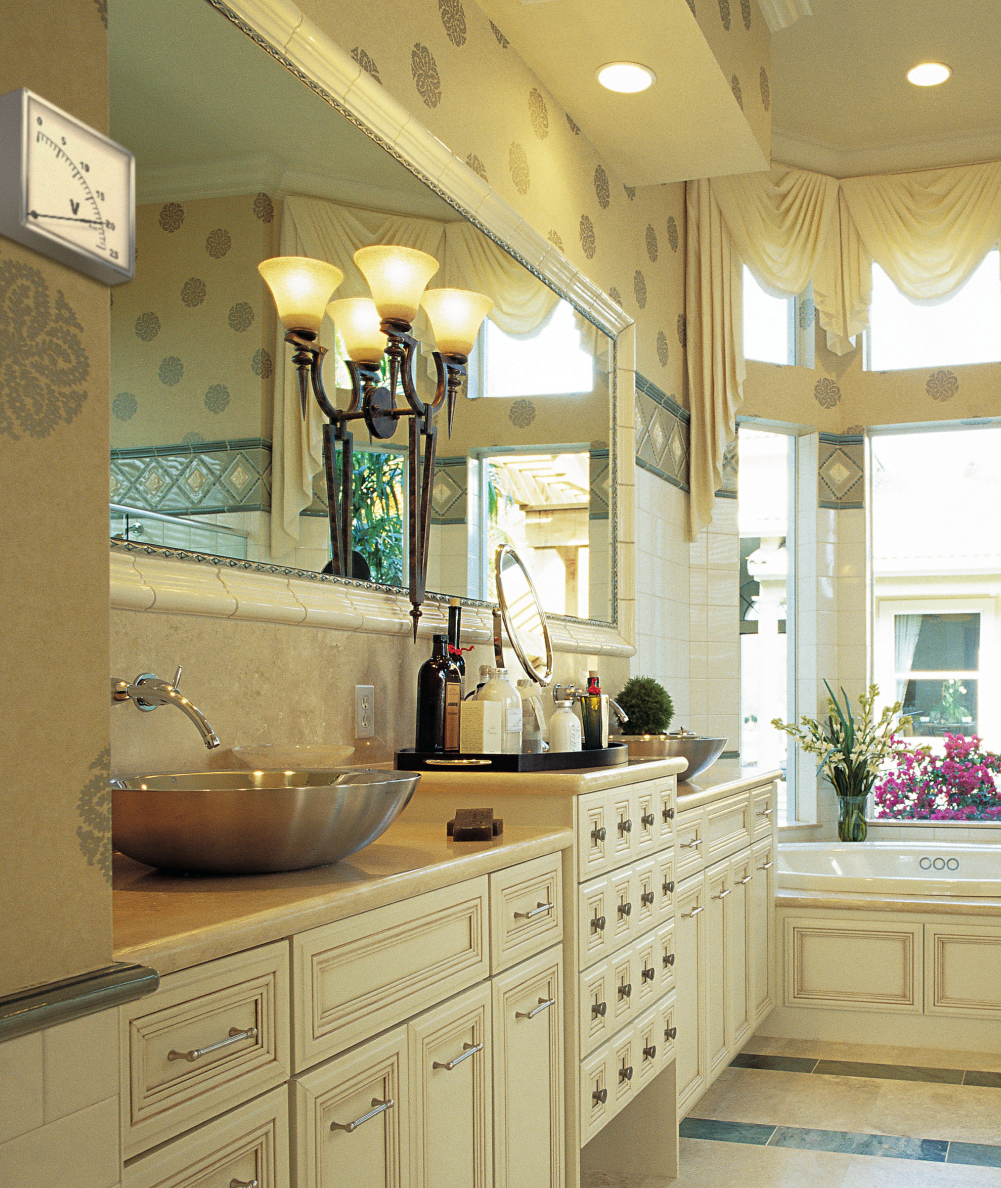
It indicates 20 V
